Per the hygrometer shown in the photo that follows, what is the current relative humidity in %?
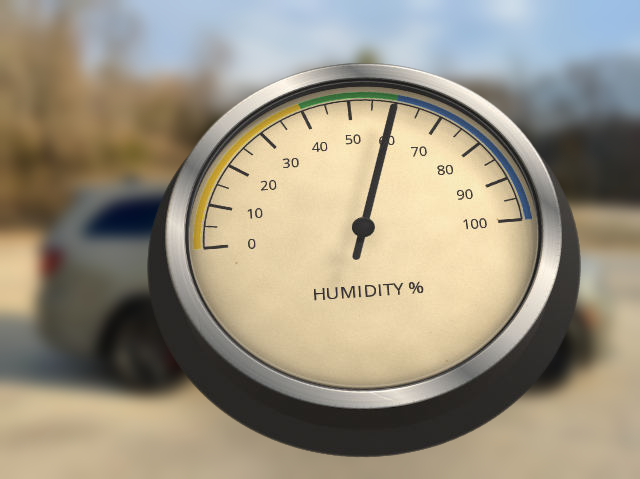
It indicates 60 %
